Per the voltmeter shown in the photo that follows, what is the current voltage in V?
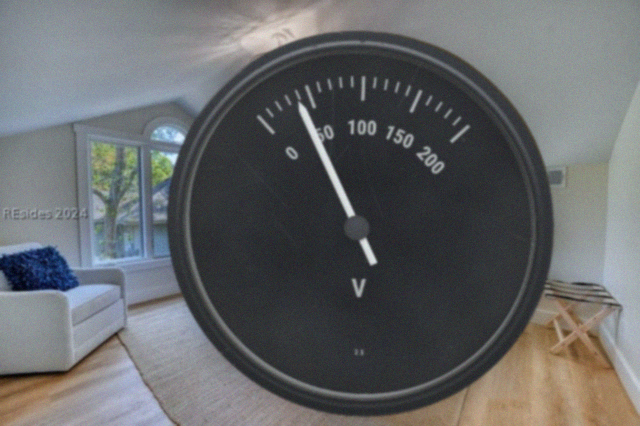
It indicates 40 V
